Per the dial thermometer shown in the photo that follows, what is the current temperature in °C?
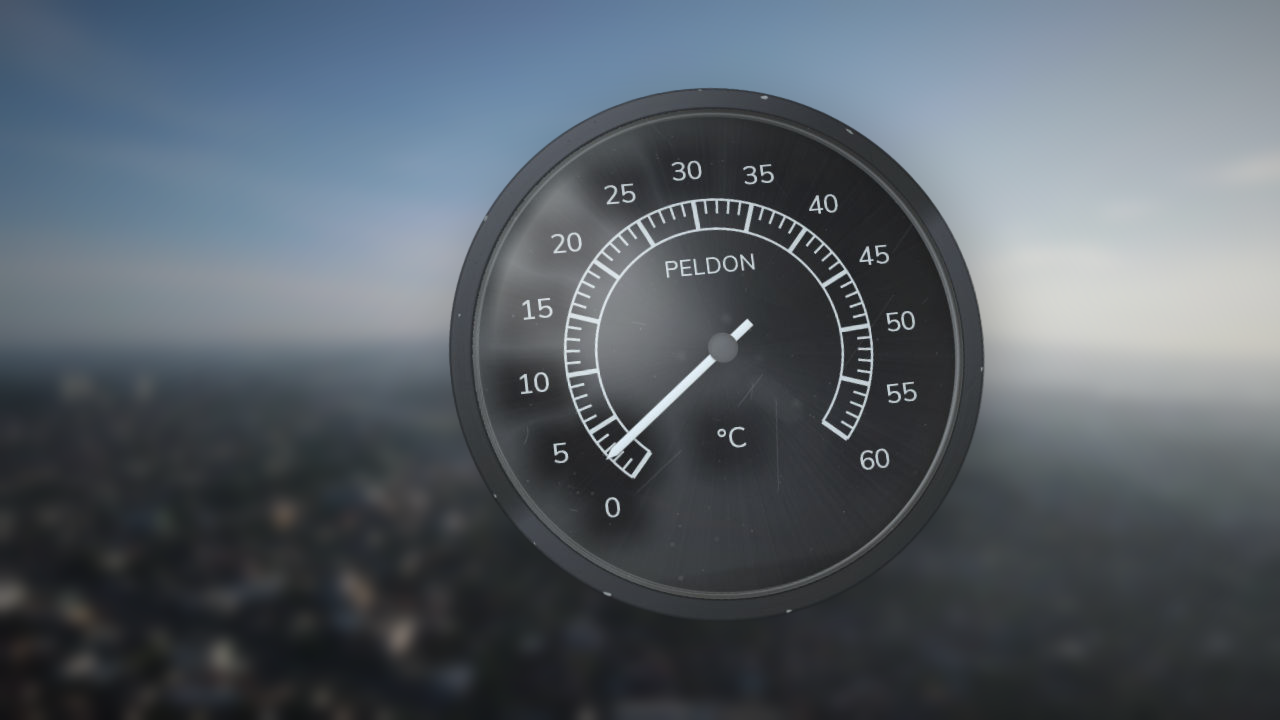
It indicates 2.5 °C
